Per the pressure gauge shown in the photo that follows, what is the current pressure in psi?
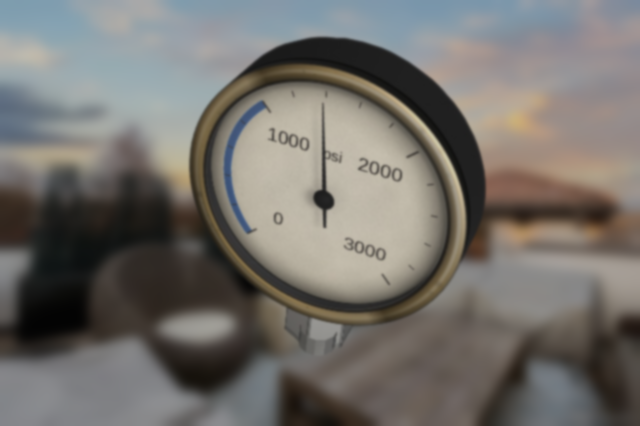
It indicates 1400 psi
